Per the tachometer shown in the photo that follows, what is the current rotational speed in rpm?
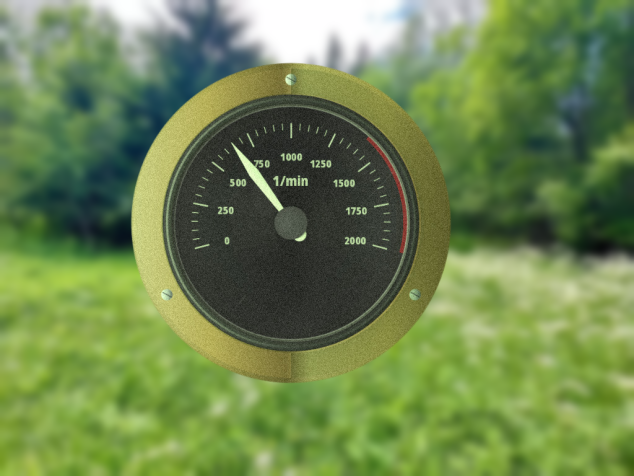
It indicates 650 rpm
